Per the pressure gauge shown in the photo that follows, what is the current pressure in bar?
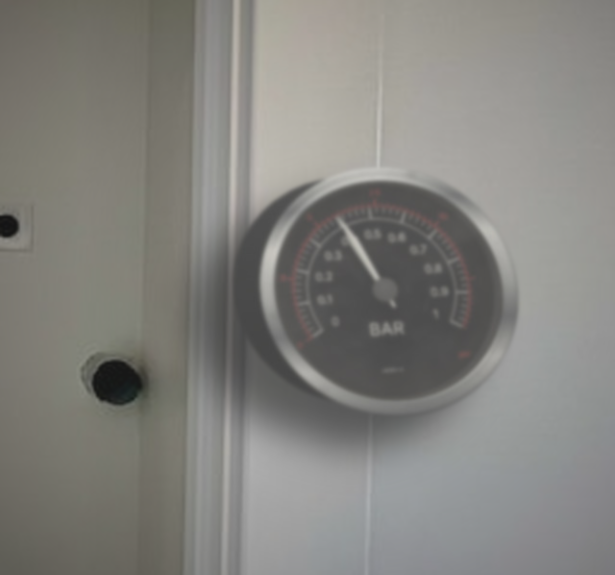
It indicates 0.4 bar
